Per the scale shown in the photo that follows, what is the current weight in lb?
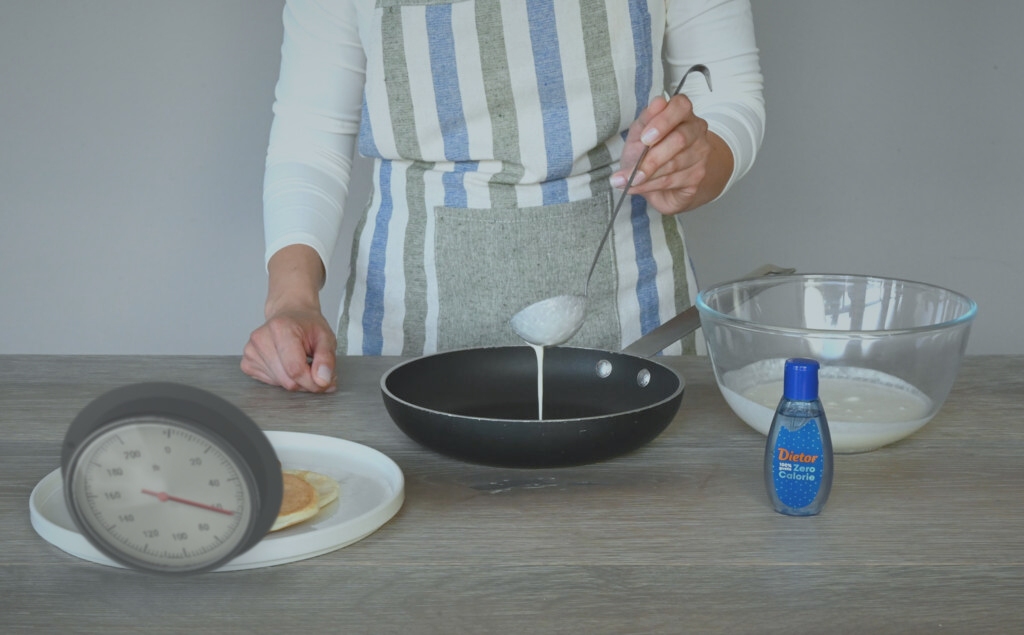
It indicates 60 lb
